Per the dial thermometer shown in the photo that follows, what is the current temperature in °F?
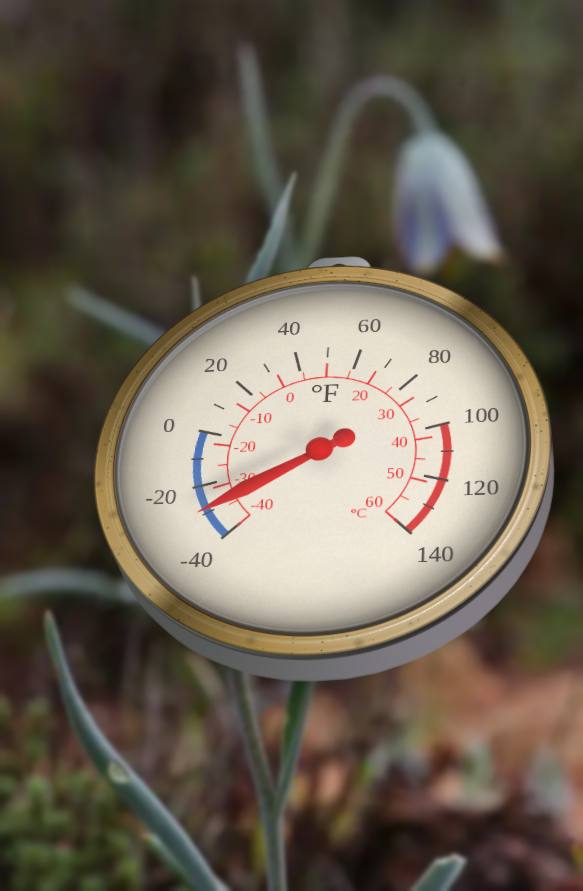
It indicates -30 °F
